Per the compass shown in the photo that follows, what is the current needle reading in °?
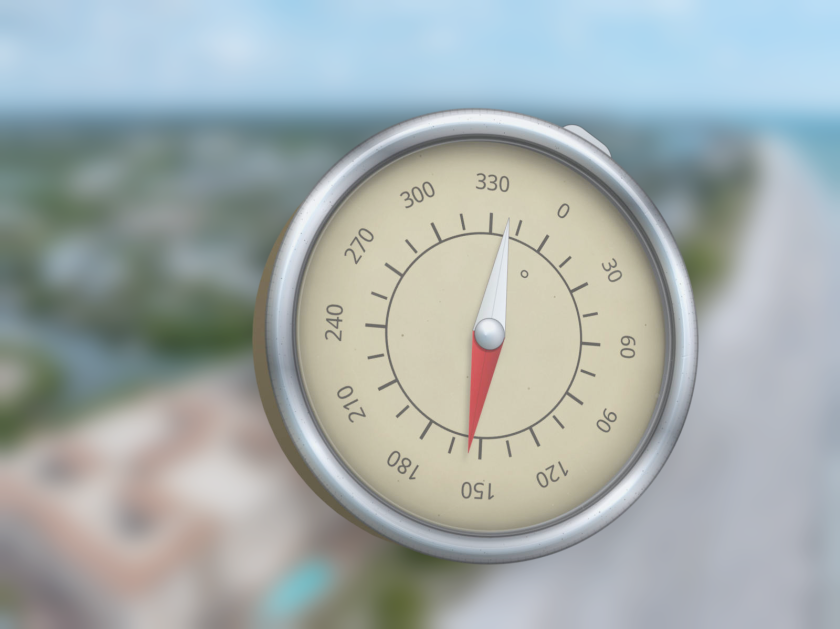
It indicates 157.5 °
